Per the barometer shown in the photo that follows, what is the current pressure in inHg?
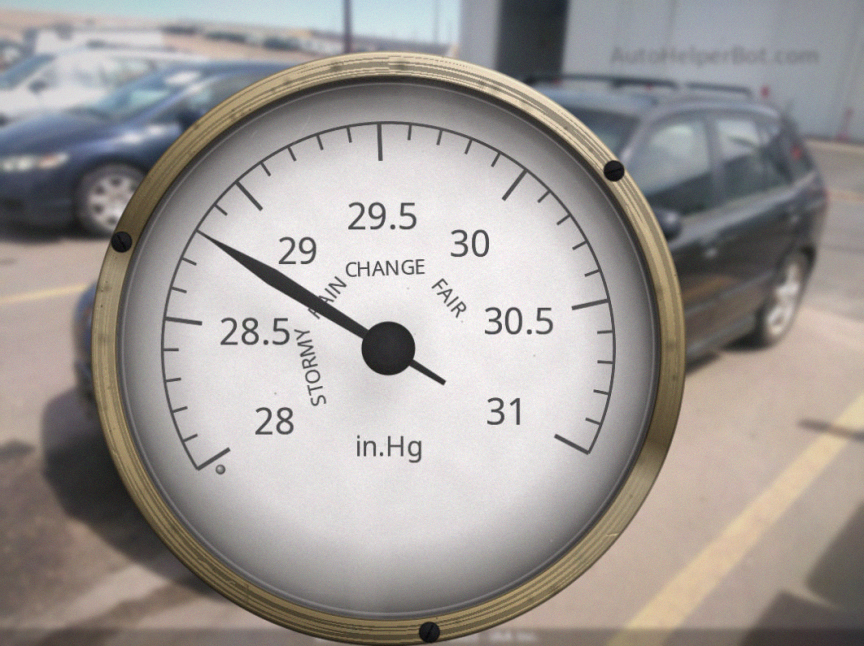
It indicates 28.8 inHg
